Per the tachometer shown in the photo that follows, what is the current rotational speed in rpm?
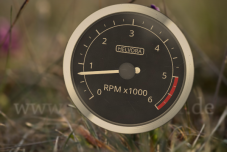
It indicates 750 rpm
